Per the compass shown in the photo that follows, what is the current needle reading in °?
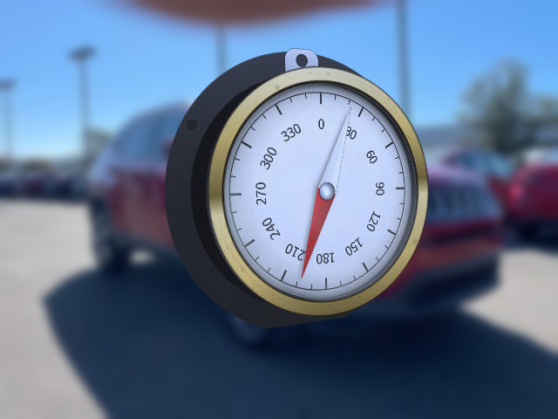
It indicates 200 °
